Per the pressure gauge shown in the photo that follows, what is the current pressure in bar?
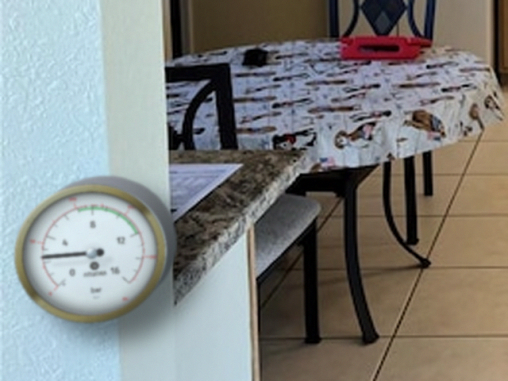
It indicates 2.5 bar
